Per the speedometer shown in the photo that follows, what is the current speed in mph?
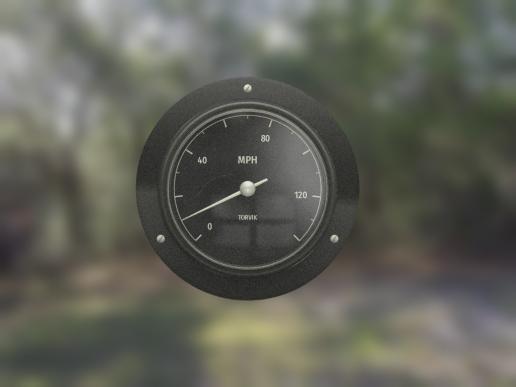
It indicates 10 mph
